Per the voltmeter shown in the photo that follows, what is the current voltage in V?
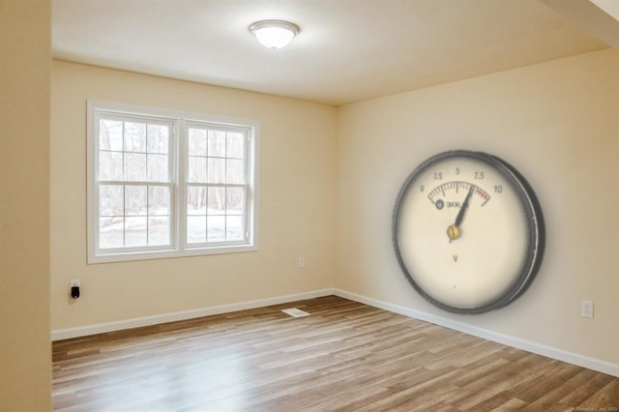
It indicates 7.5 V
